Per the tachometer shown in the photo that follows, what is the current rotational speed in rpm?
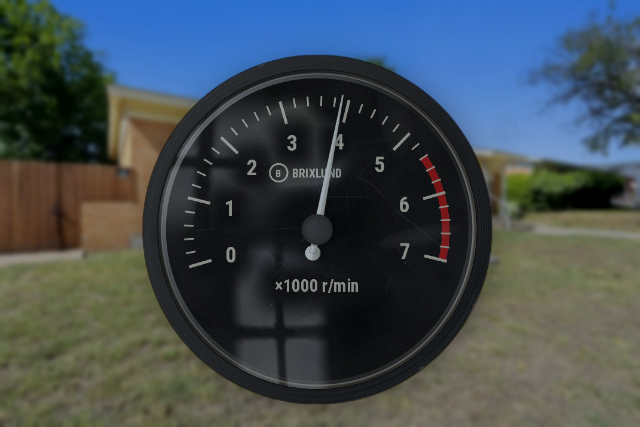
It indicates 3900 rpm
